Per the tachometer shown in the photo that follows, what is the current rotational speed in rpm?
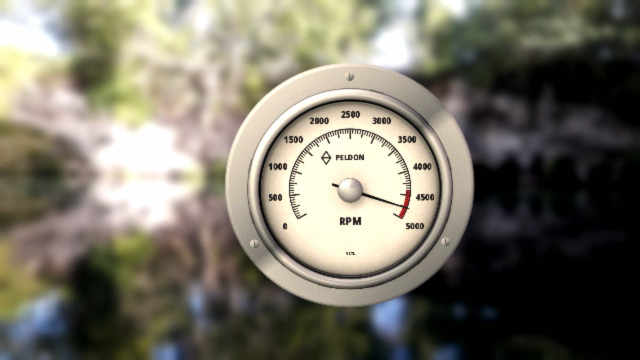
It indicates 4750 rpm
